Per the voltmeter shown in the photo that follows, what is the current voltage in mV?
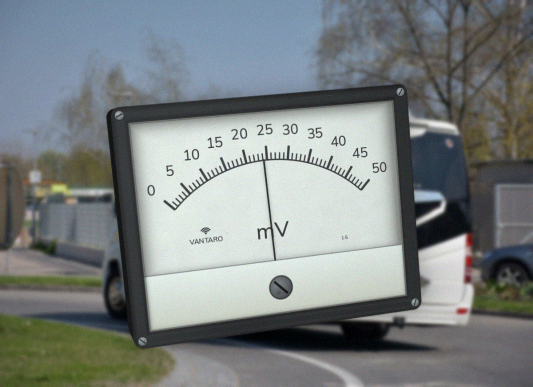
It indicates 24 mV
